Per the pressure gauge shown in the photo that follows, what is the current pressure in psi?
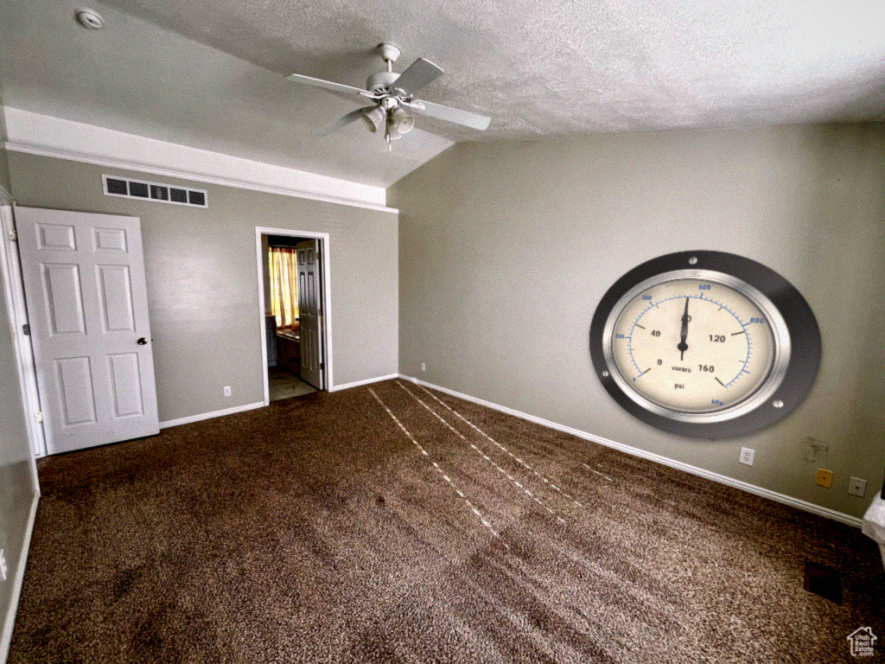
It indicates 80 psi
